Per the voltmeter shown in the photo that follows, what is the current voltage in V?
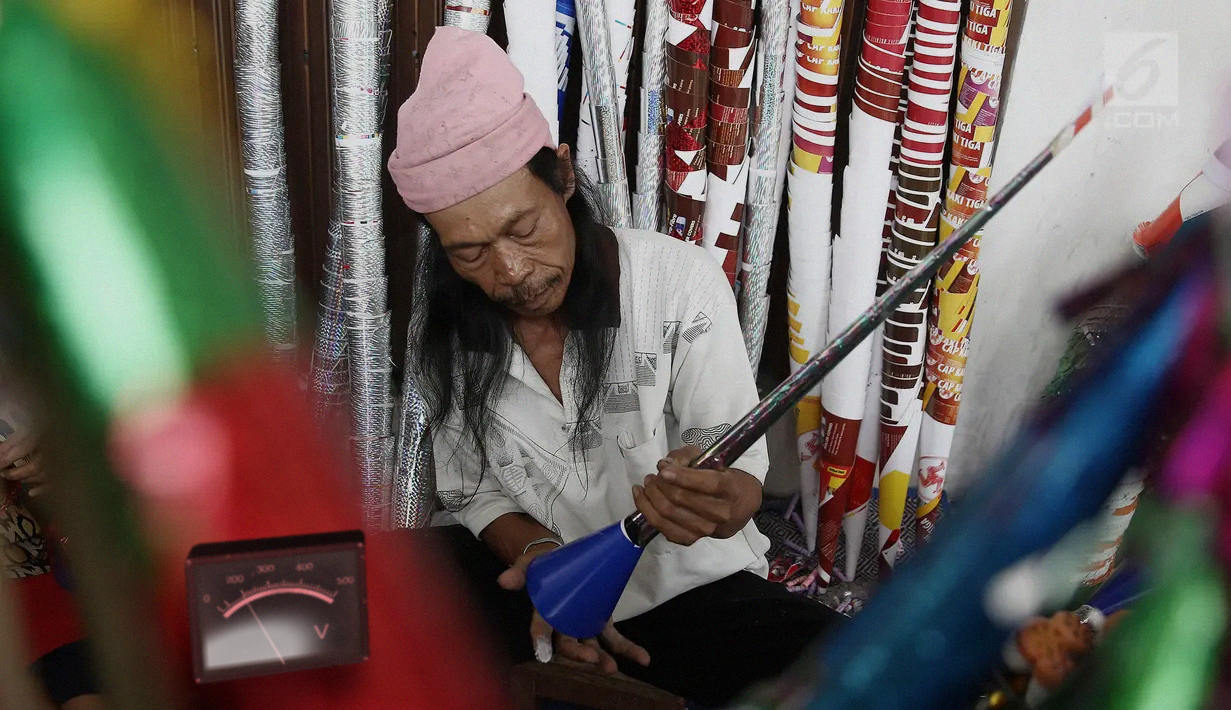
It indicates 200 V
